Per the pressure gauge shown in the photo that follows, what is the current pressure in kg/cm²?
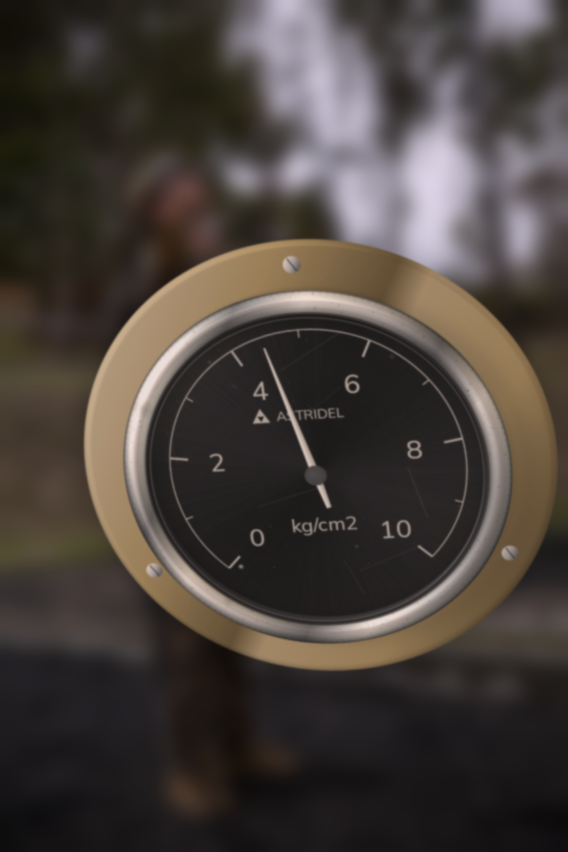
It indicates 4.5 kg/cm²
